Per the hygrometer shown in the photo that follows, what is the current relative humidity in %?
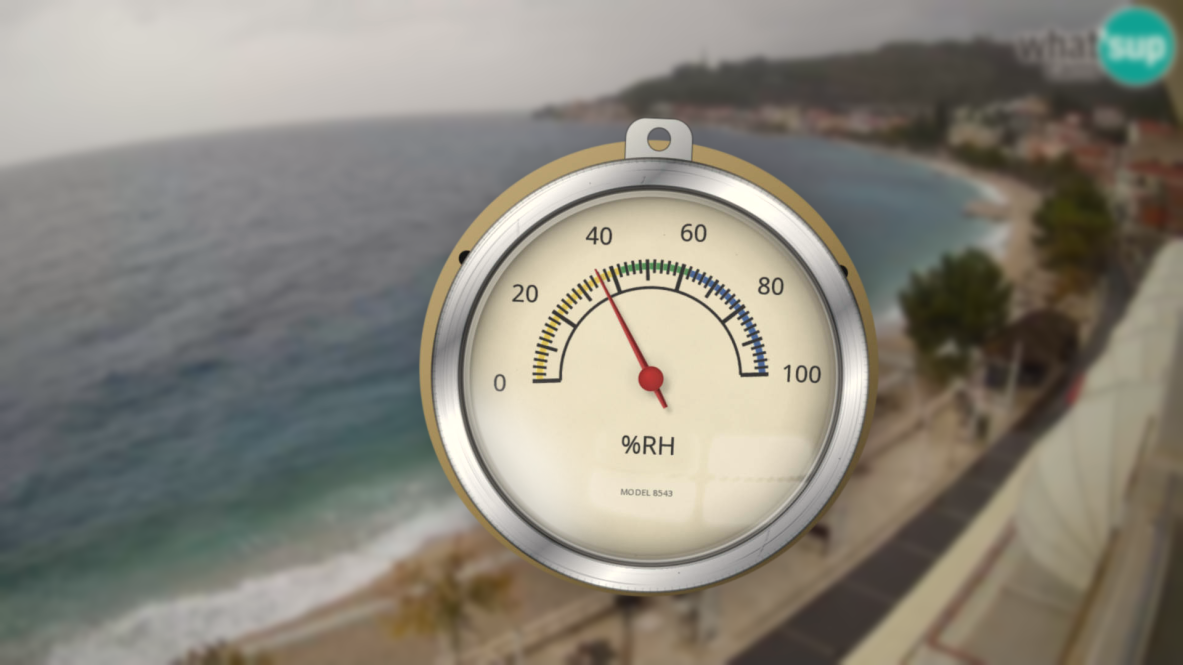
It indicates 36 %
